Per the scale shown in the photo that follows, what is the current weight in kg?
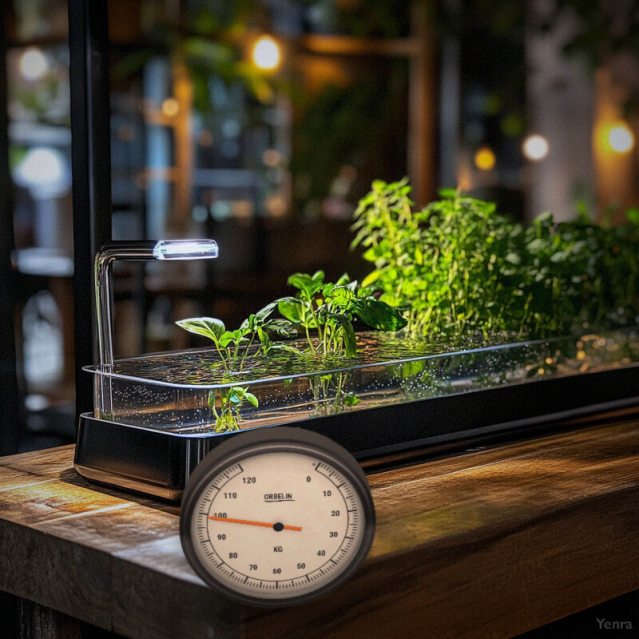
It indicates 100 kg
